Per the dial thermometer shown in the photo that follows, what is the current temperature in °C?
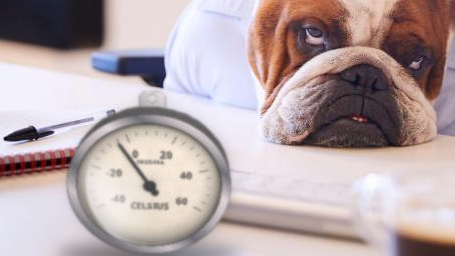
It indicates -4 °C
